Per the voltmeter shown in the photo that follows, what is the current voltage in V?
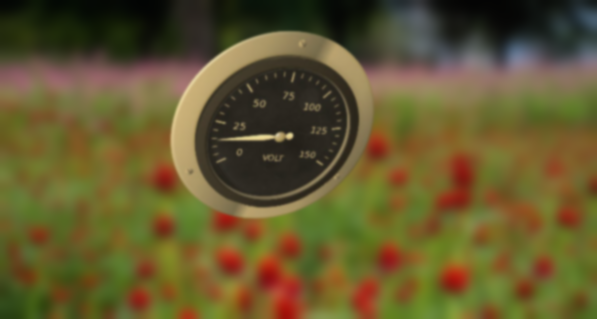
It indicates 15 V
